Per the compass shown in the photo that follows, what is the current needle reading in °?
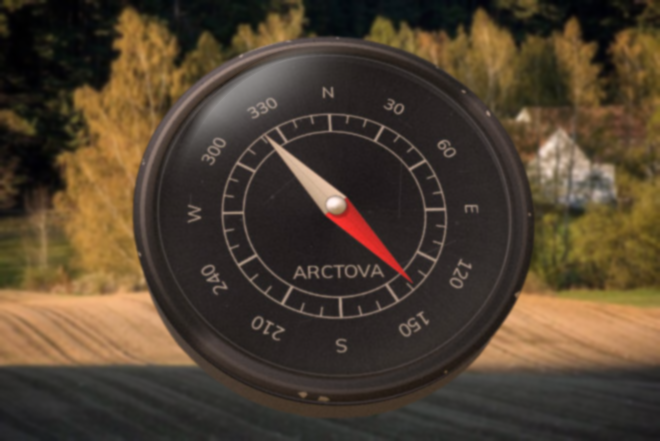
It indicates 140 °
